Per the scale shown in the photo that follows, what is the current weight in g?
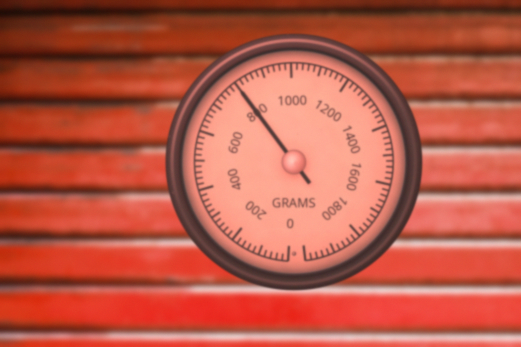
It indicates 800 g
